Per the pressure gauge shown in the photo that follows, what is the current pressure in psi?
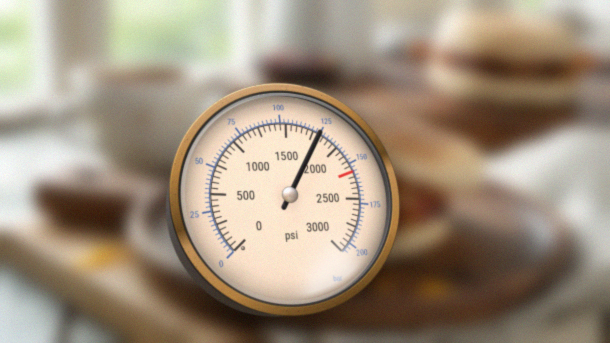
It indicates 1800 psi
